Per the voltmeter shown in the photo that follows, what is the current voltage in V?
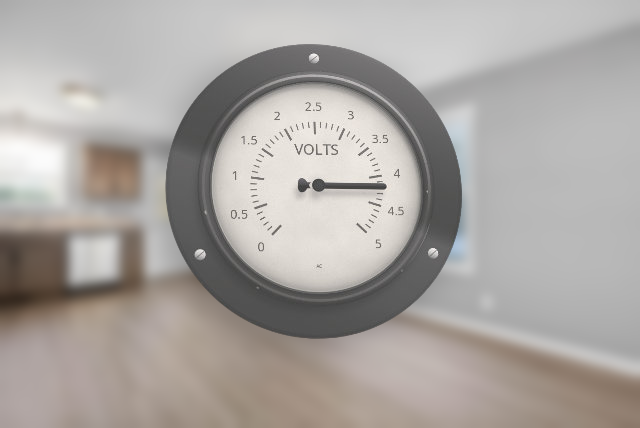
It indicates 4.2 V
